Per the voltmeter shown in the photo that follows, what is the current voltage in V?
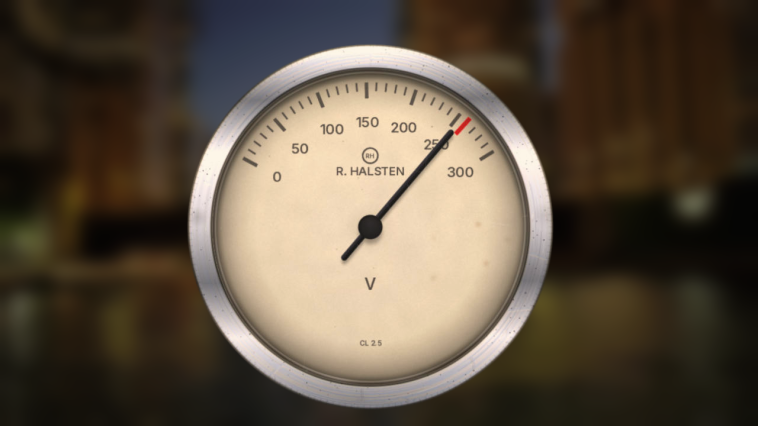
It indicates 255 V
